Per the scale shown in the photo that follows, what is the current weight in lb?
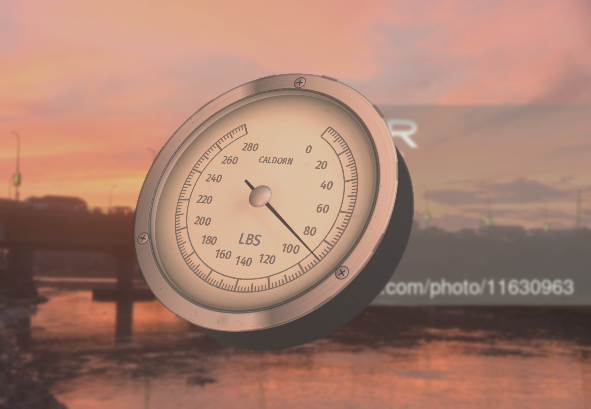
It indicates 90 lb
